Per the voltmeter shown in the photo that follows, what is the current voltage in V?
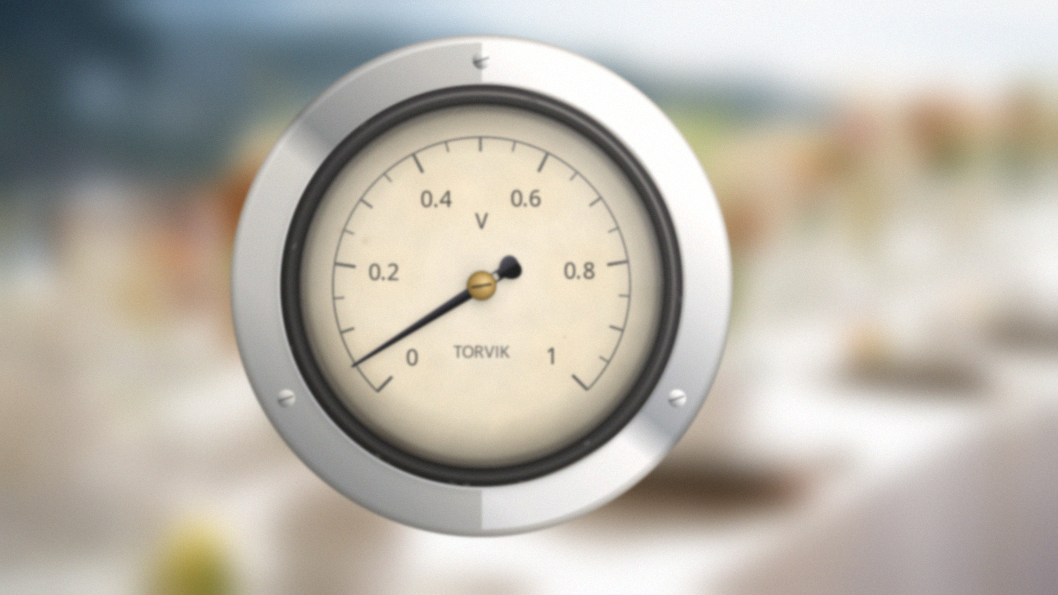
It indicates 0.05 V
